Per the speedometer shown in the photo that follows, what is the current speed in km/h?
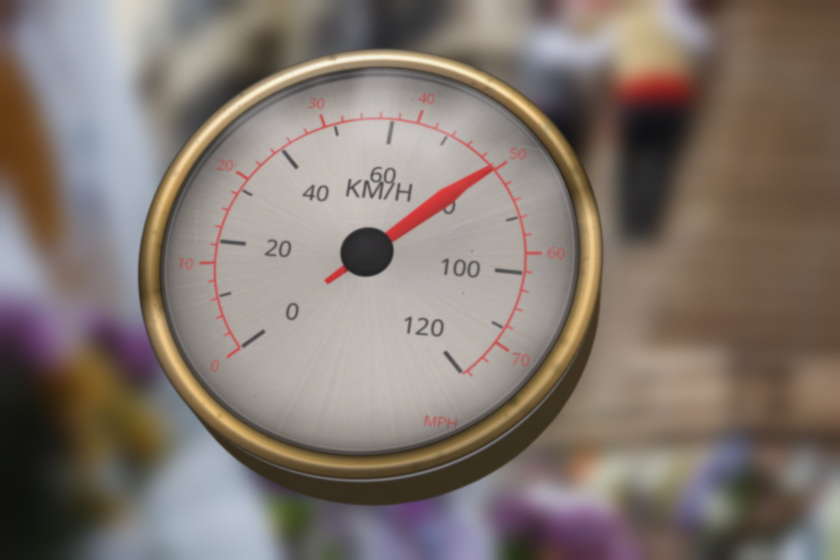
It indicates 80 km/h
